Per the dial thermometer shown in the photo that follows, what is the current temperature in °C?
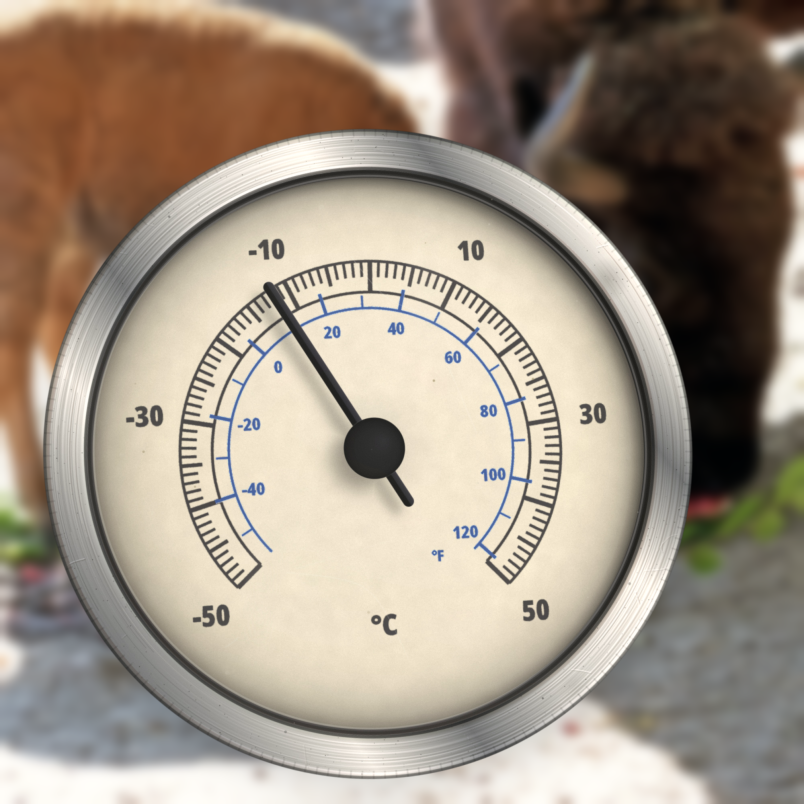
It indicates -12 °C
